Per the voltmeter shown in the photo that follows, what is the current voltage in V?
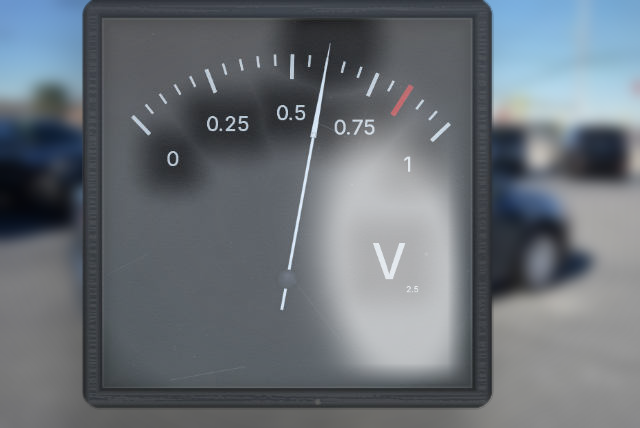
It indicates 0.6 V
